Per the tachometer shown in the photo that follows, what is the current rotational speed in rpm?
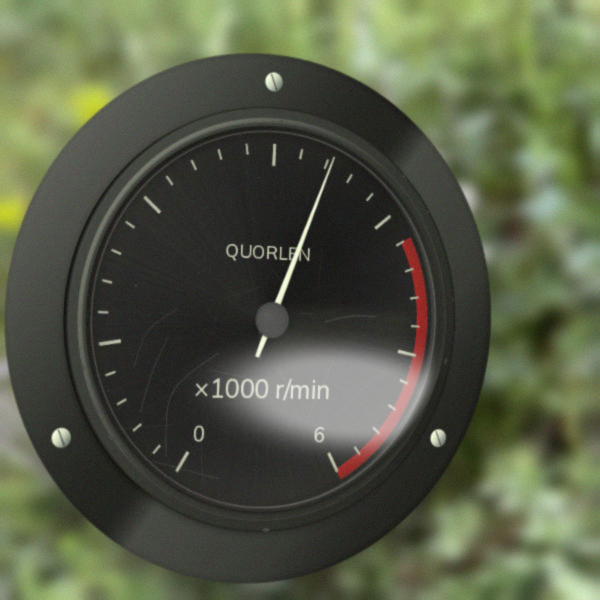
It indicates 3400 rpm
